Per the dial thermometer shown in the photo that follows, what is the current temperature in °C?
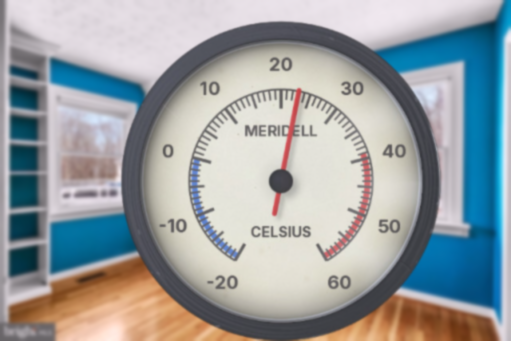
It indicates 23 °C
